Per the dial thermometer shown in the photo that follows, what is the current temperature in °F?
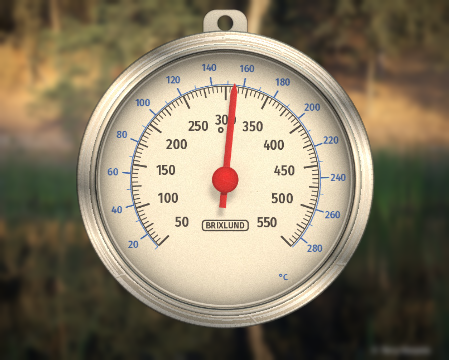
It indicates 310 °F
